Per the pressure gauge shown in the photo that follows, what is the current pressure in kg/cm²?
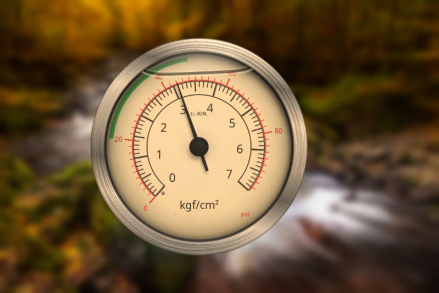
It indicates 3.1 kg/cm²
